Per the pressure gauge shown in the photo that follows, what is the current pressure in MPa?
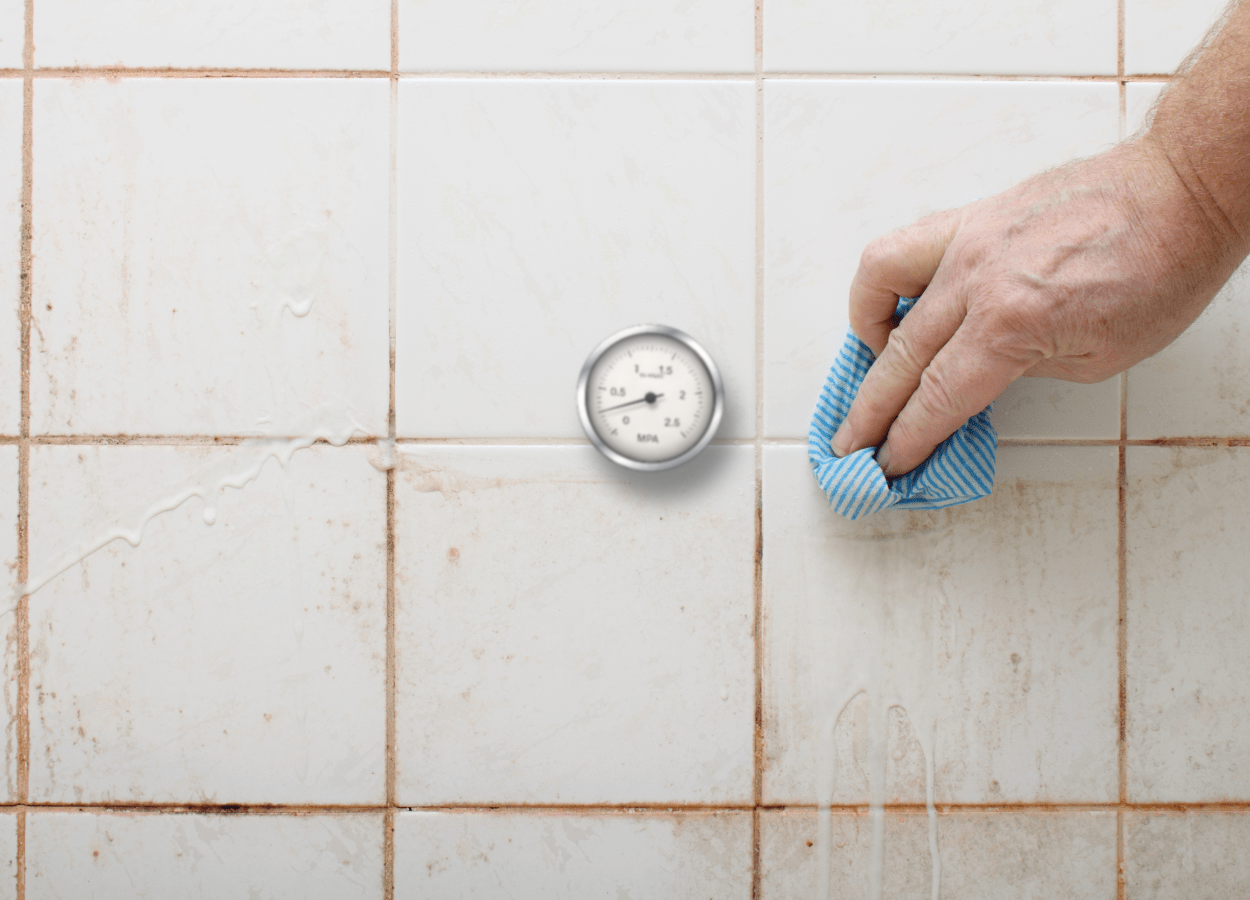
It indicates 0.25 MPa
